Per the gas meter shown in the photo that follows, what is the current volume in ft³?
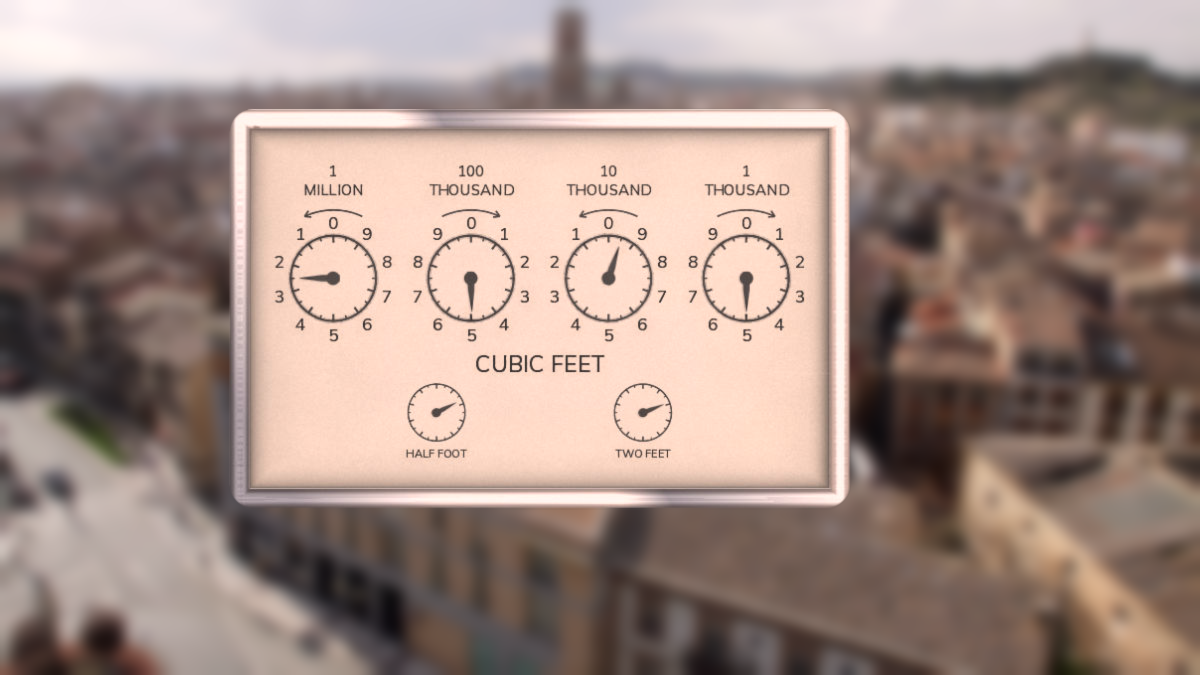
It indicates 249500 ft³
